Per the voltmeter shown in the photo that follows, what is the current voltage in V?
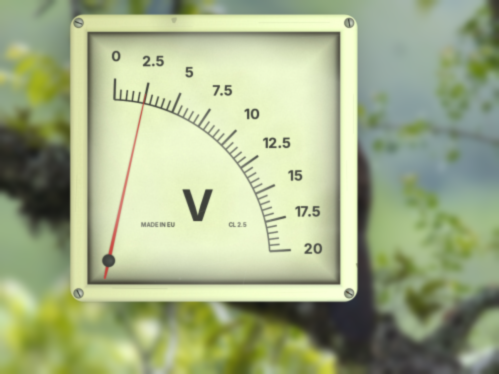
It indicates 2.5 V
